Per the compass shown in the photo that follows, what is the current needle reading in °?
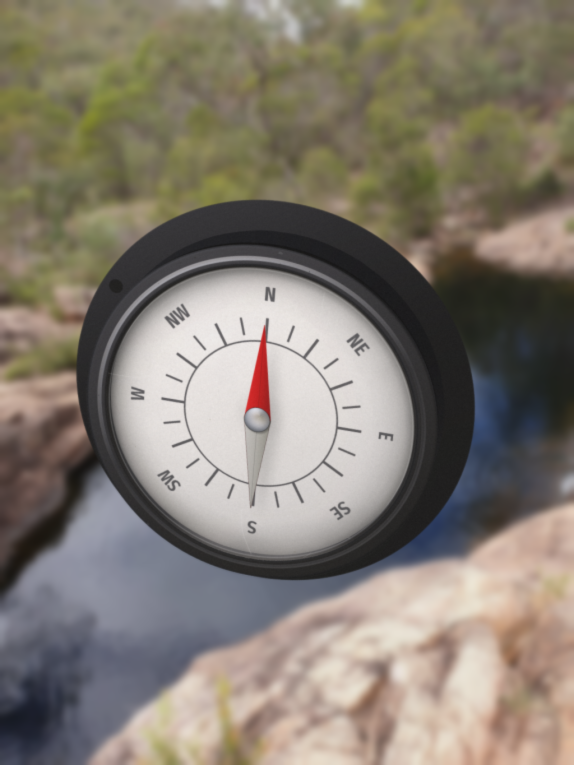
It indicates 0 °
